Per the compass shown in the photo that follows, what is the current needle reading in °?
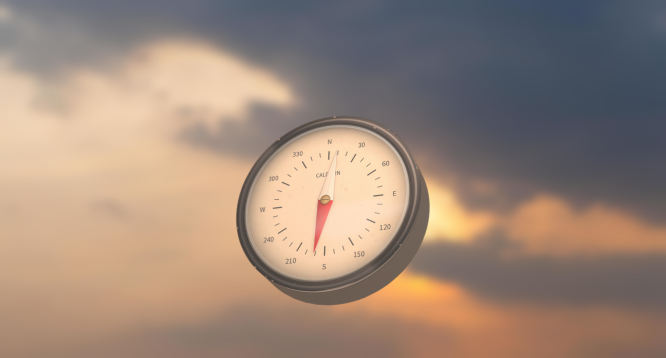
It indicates 190 °
